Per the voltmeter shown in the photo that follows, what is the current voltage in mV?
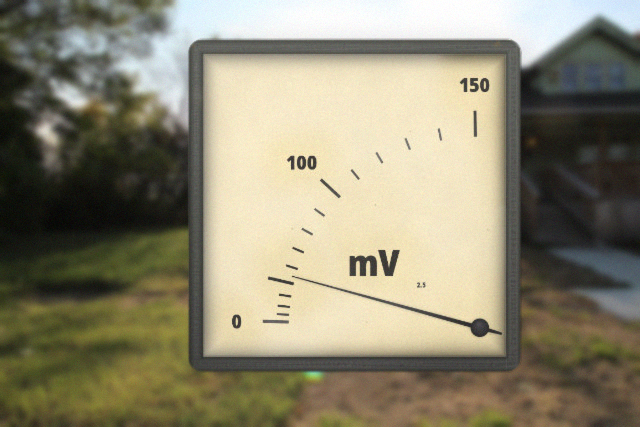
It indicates 55 mV
